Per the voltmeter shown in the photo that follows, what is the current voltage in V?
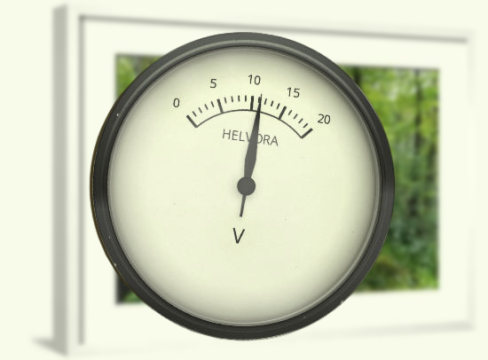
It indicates 11 V
